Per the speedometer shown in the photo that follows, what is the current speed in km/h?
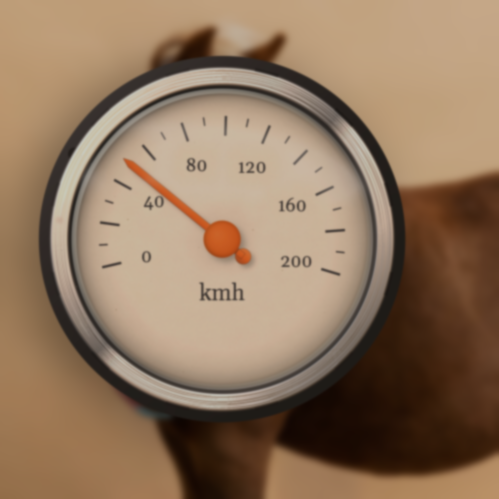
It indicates 50 km/h
